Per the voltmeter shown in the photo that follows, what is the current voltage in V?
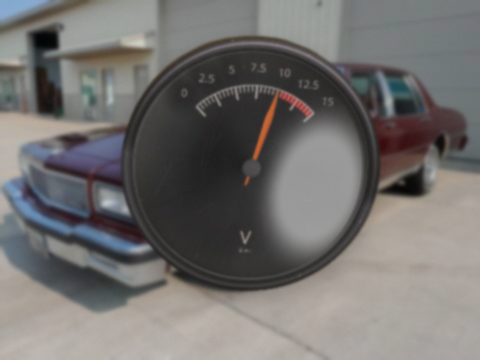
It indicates 10 V
